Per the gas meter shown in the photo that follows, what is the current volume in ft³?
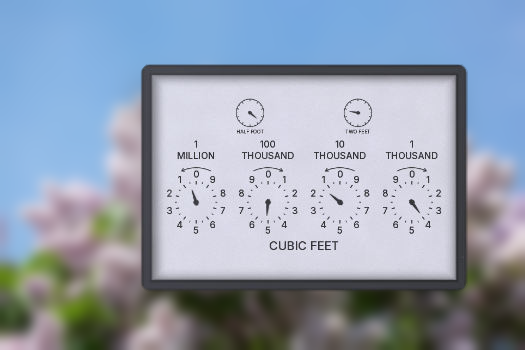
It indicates 51400 ft³
